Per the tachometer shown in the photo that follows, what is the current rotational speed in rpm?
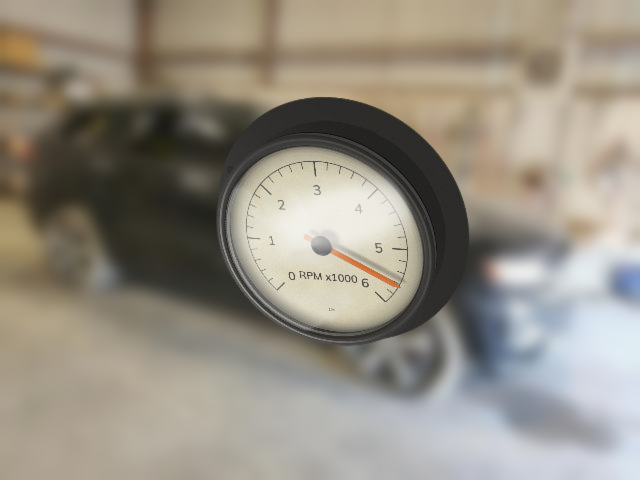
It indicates 5600 rpm
